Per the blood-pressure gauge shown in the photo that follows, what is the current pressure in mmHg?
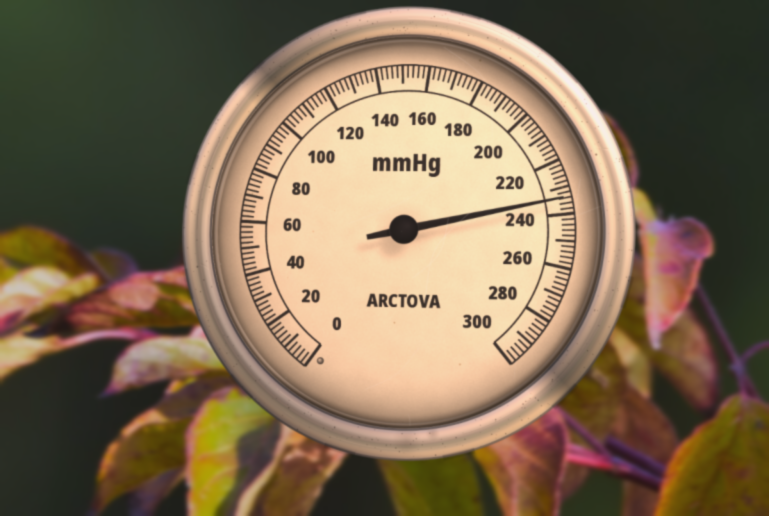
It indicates 234 mmHg
